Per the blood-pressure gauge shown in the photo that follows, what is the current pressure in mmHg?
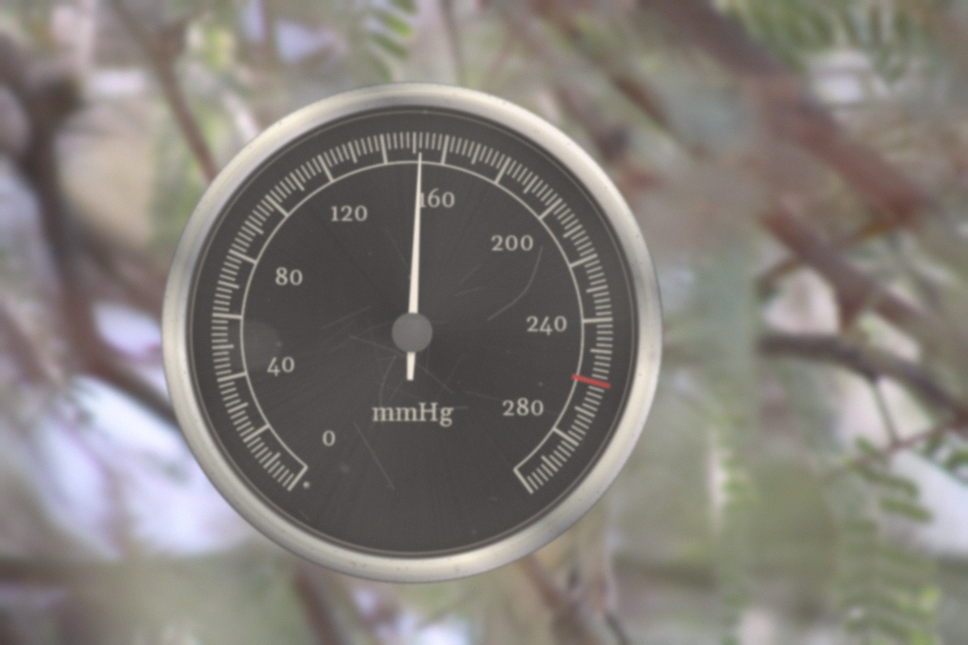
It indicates 152 mmHg
